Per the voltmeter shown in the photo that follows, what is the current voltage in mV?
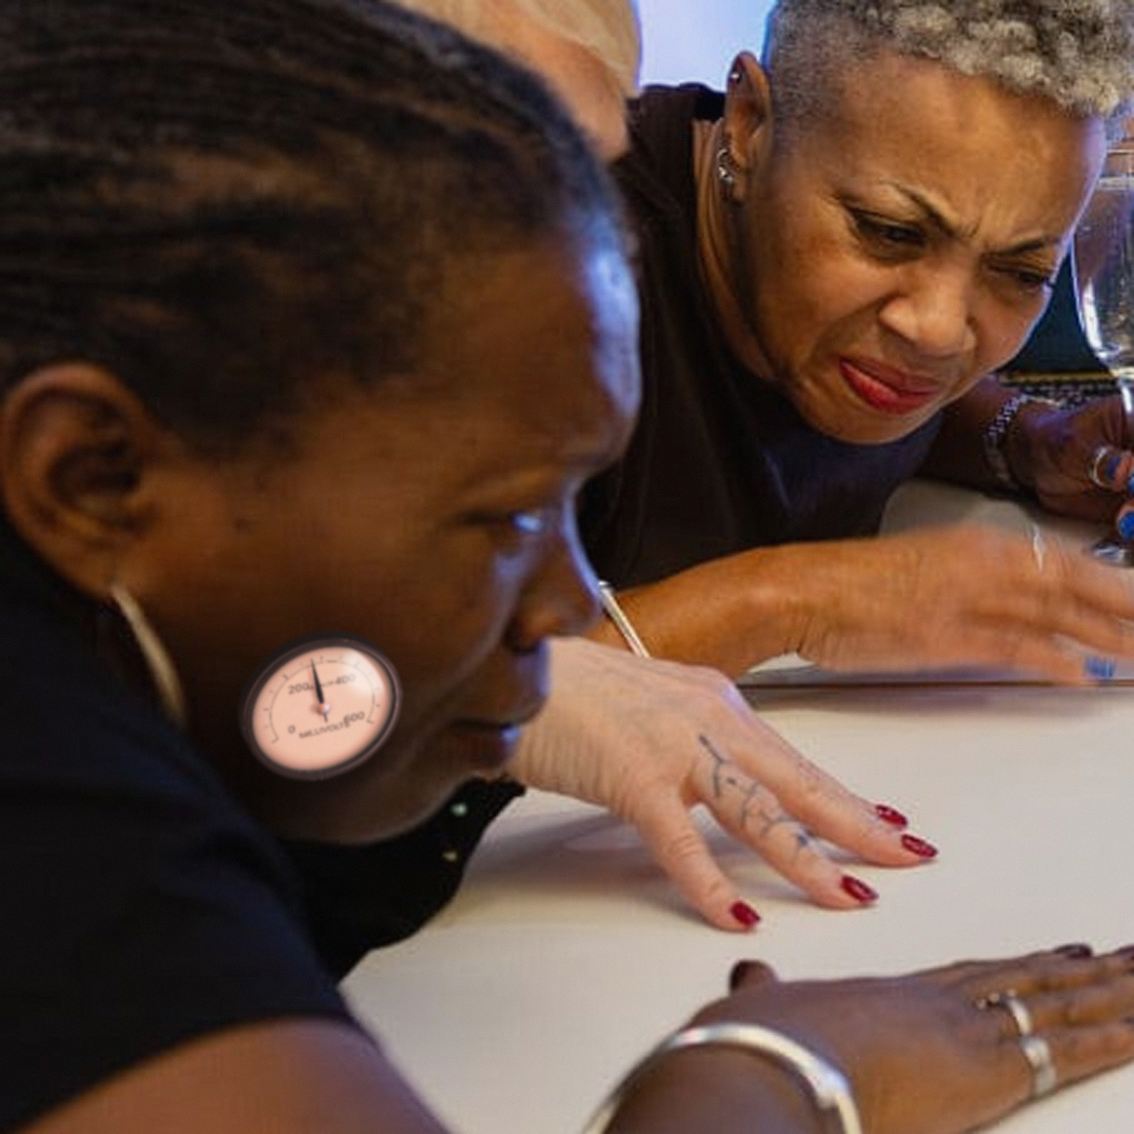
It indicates 275 mV
